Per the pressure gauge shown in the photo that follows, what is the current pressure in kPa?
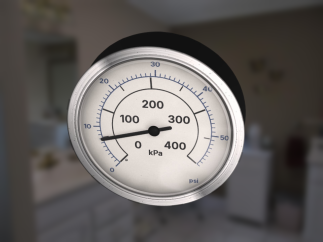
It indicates 50 kPa
